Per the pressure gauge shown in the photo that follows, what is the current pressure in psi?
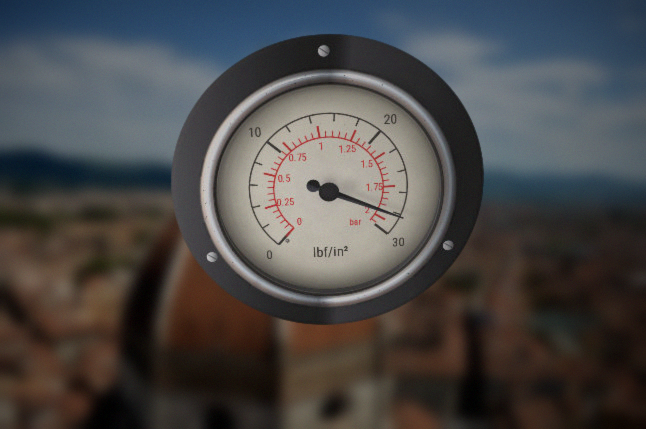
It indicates 28 psi
